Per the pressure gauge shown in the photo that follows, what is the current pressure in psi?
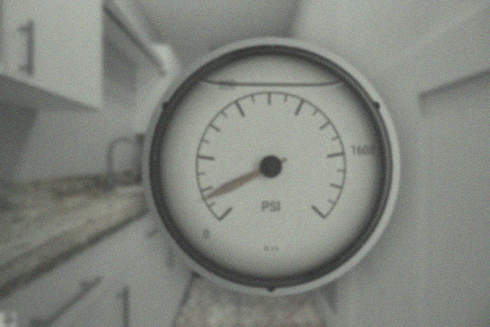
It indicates 150 psi
